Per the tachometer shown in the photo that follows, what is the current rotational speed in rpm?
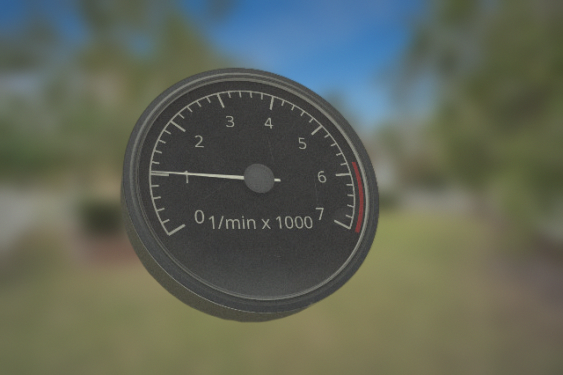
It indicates 1000 rpm
